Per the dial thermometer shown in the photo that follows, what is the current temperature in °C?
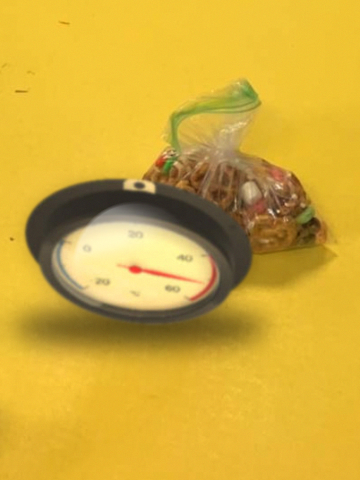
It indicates 50 °C
